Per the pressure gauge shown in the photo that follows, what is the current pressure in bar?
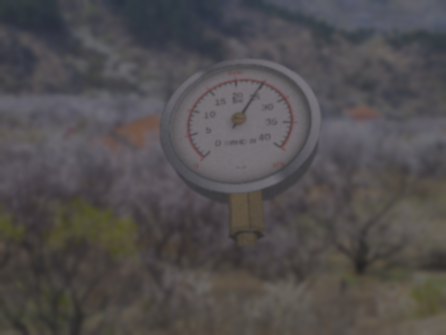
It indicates 25 bar
